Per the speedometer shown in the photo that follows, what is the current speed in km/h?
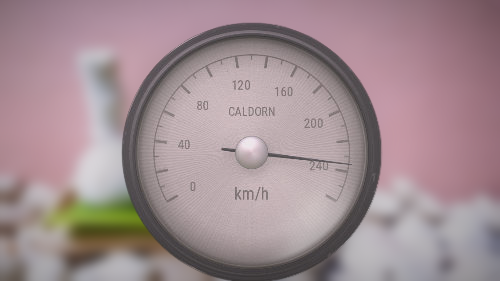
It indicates 235 km/h
